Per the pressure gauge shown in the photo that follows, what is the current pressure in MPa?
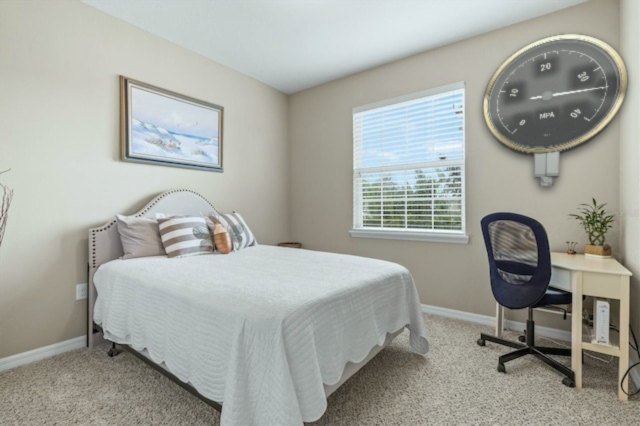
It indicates 34 MPa
